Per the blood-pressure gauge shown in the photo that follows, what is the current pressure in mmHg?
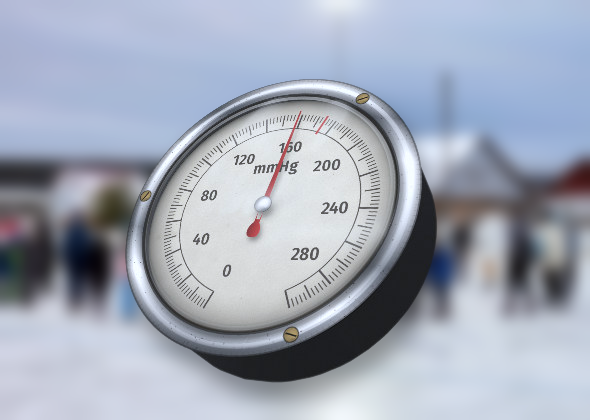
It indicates 160 mmHg
